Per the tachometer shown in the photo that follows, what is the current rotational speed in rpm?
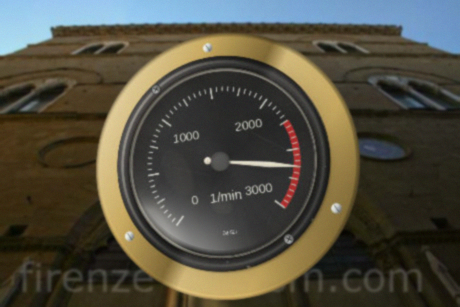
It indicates 2650 rpm
